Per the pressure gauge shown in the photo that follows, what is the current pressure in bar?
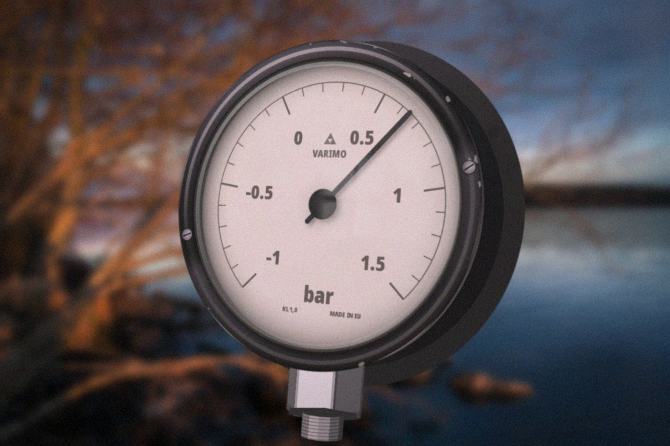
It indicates 0.65 bar
